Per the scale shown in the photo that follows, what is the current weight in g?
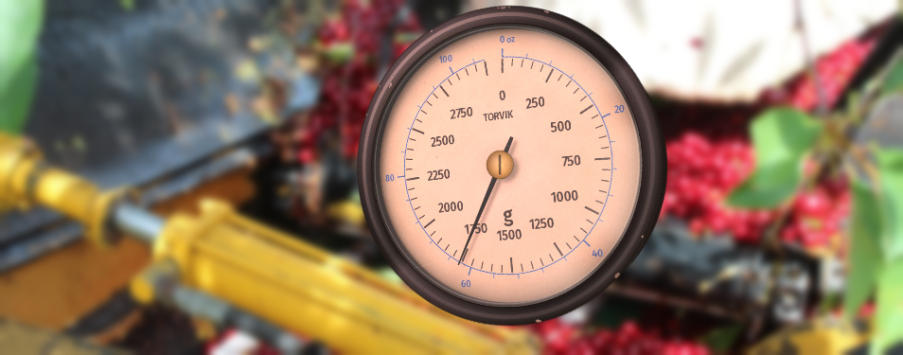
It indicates 1750 g
